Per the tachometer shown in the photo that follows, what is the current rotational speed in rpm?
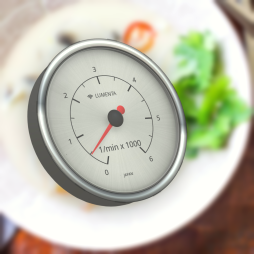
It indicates 500 rpm
